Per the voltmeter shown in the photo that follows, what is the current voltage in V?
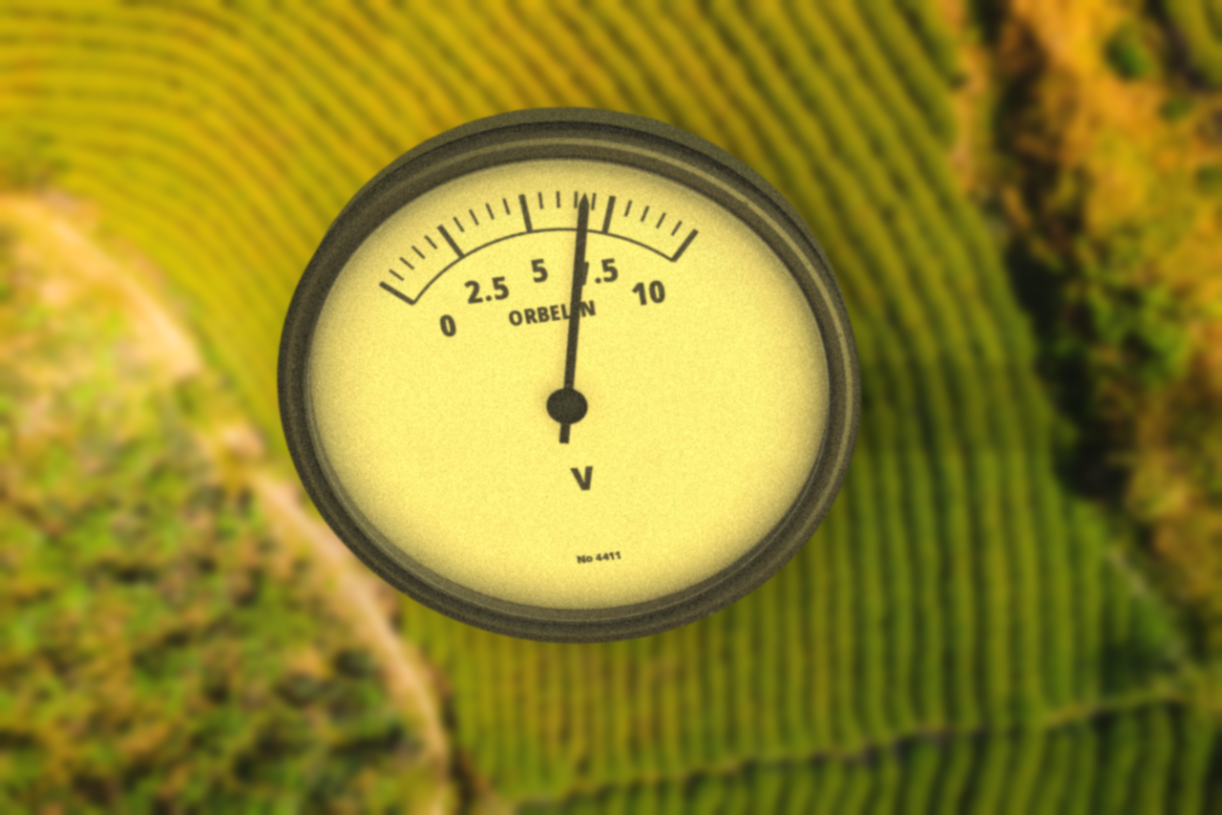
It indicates 6.75 V
